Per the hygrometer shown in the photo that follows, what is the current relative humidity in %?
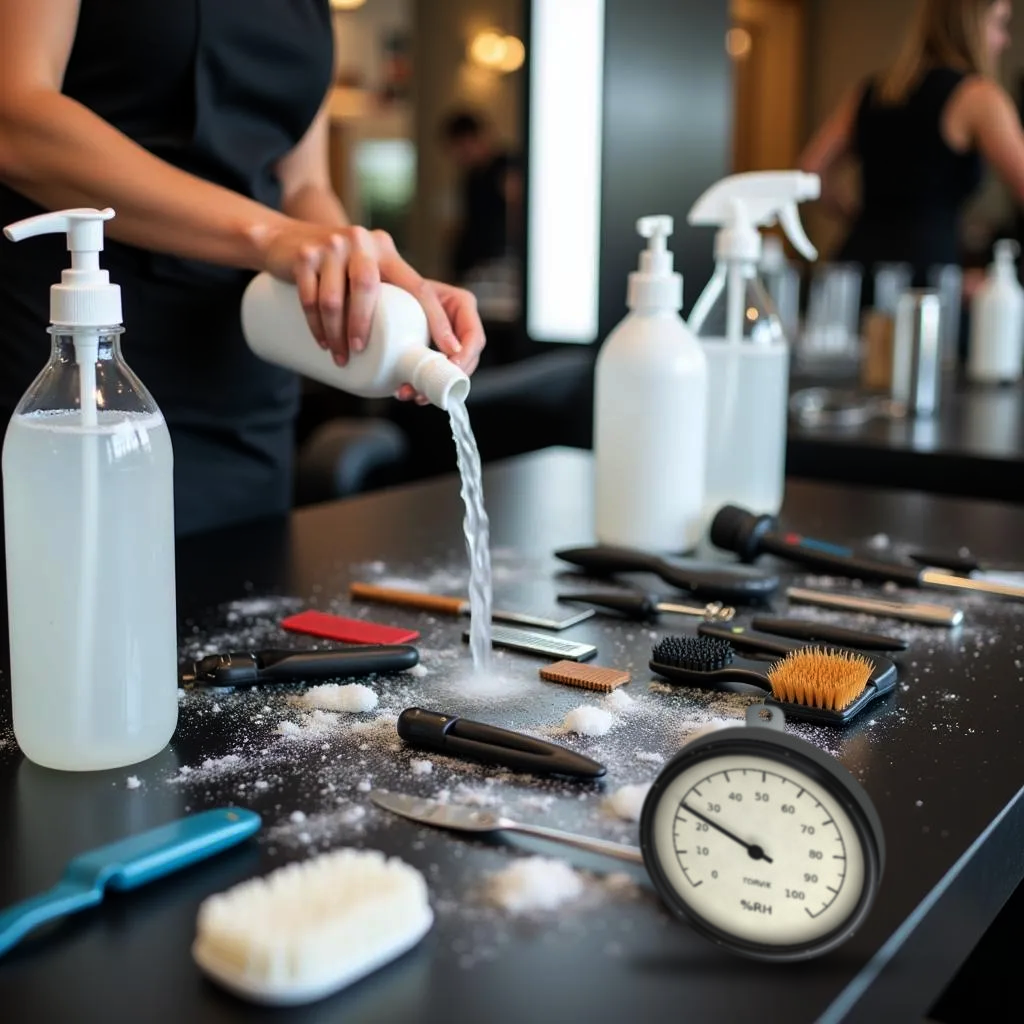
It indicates 25 %
